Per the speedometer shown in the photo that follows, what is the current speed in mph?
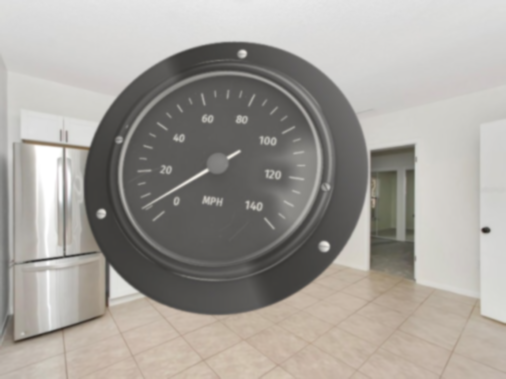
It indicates 5 mph
